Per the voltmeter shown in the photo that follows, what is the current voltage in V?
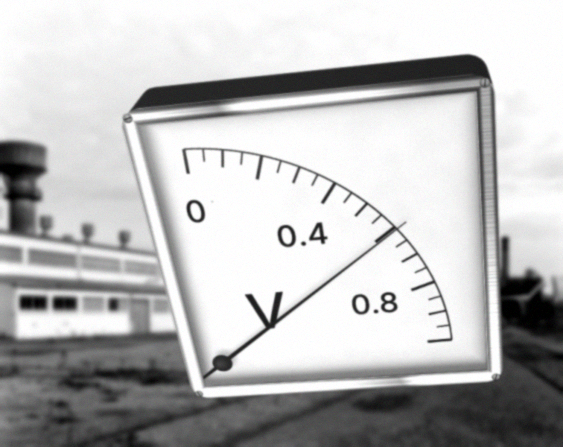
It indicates 0.6 V
